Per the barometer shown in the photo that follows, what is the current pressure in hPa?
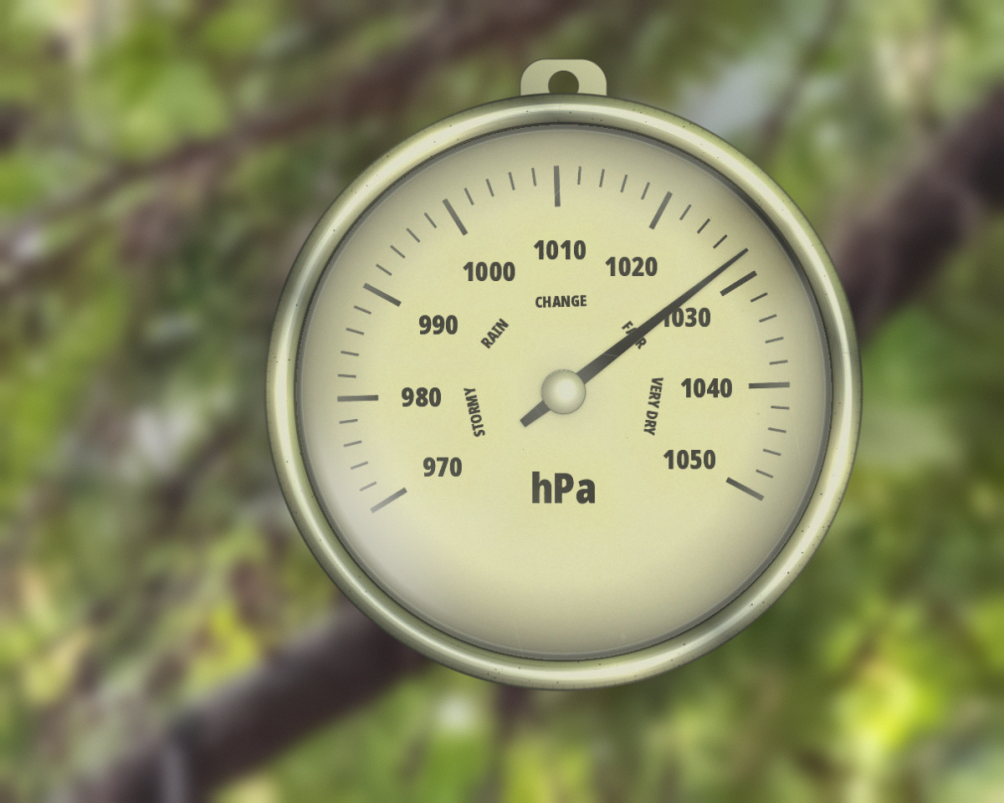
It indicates 1028 hPa
